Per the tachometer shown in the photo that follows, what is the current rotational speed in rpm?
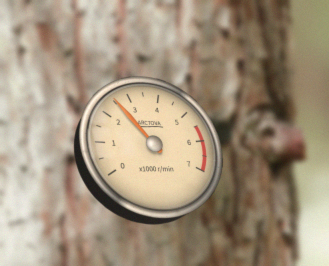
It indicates 2500 rpm
